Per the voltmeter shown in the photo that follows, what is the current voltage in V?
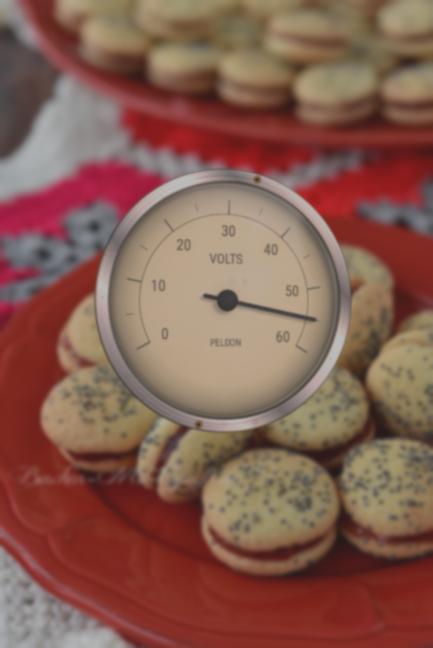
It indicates 55 V
